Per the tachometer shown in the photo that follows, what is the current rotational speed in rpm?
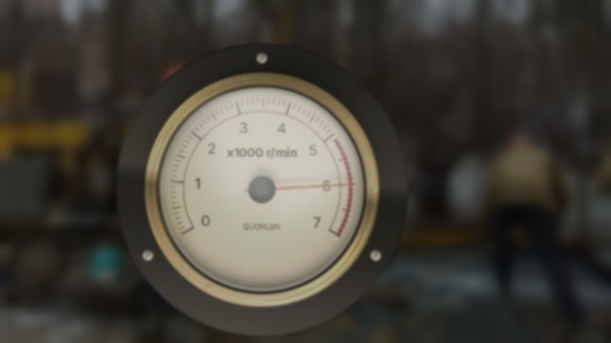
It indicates 6000 rpm
